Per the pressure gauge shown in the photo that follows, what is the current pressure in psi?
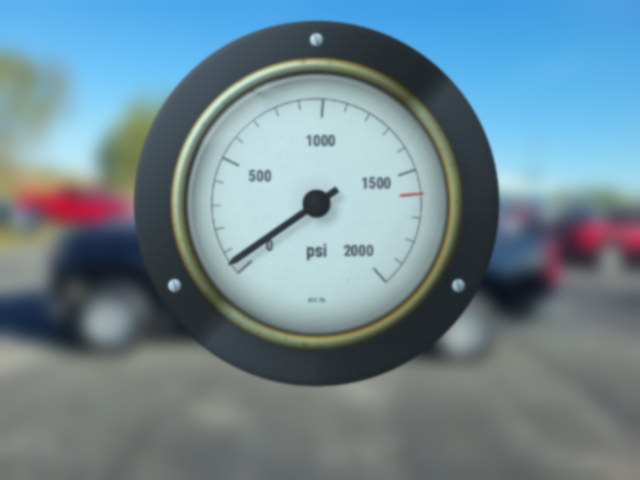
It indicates 50 psi
